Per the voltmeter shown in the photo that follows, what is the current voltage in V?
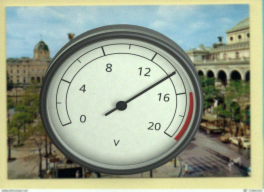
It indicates 14 V
